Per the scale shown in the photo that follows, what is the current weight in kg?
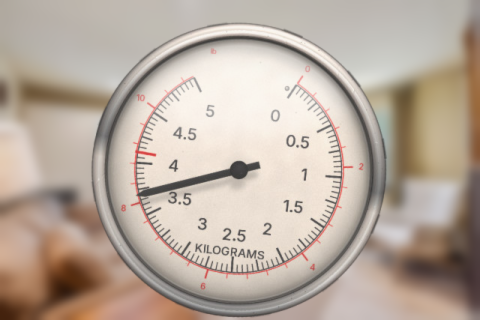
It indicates 3.7 kg
